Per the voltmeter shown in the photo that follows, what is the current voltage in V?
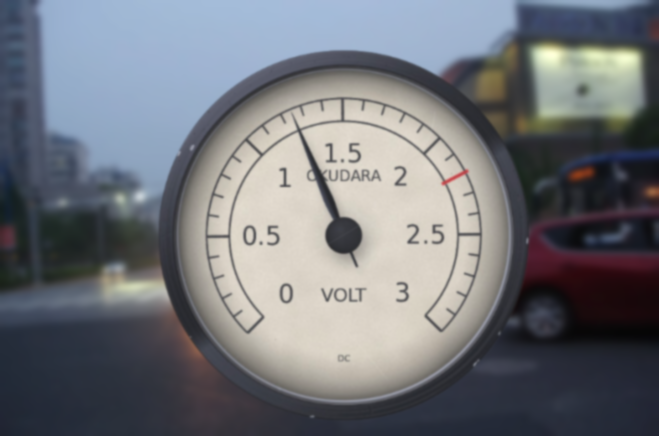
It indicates 1.25 V
